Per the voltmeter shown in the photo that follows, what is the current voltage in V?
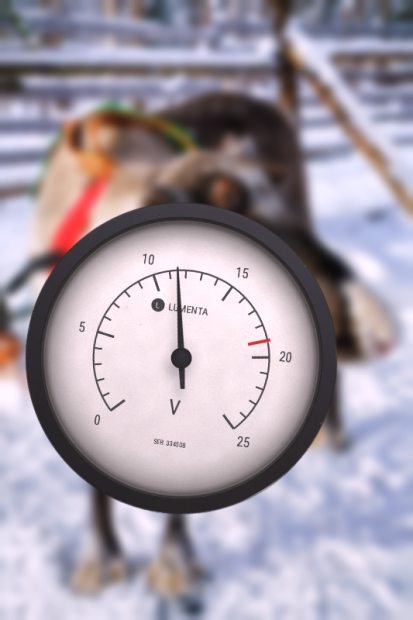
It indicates 11.5 V
